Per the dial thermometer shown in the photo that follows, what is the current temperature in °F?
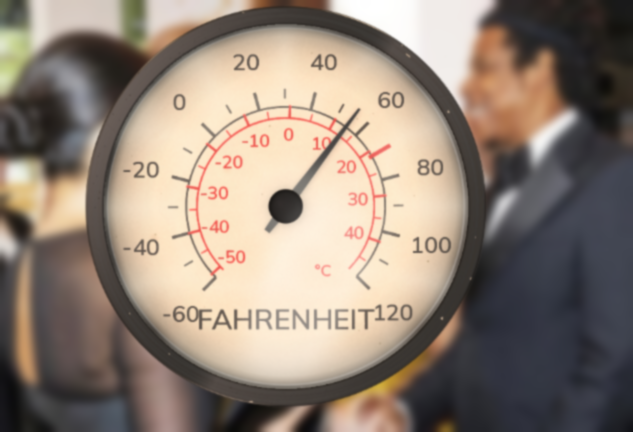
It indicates 55 °F
